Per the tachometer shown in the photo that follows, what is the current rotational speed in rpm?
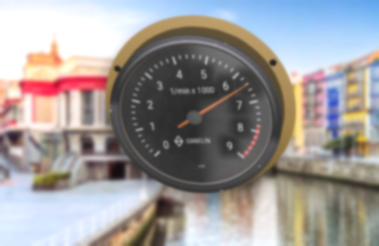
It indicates 6400 rpm
